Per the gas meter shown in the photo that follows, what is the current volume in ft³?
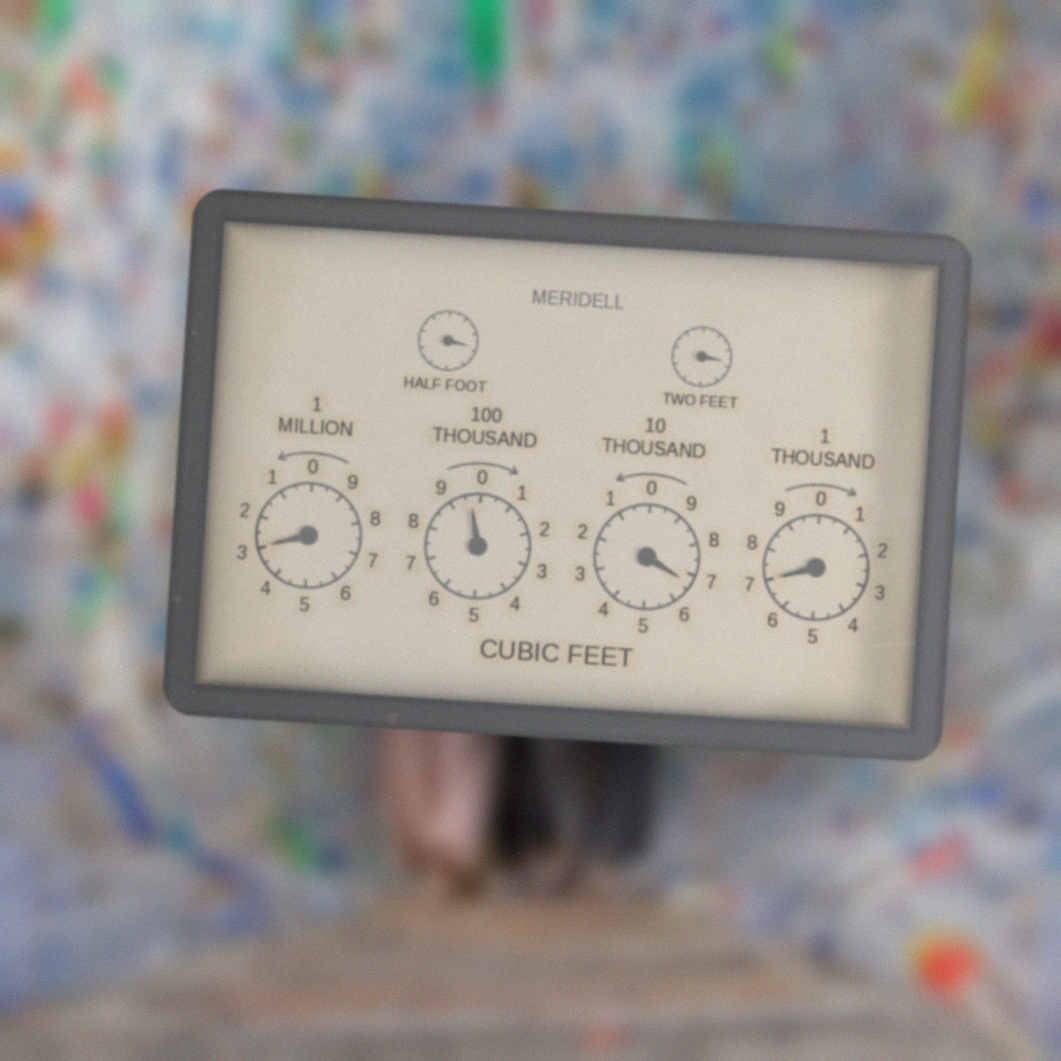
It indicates 296700 ft³
